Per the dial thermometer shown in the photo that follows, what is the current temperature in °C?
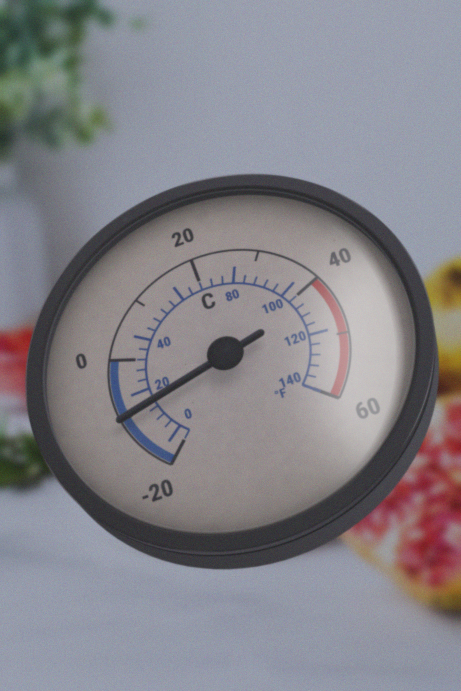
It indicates -10 °C
